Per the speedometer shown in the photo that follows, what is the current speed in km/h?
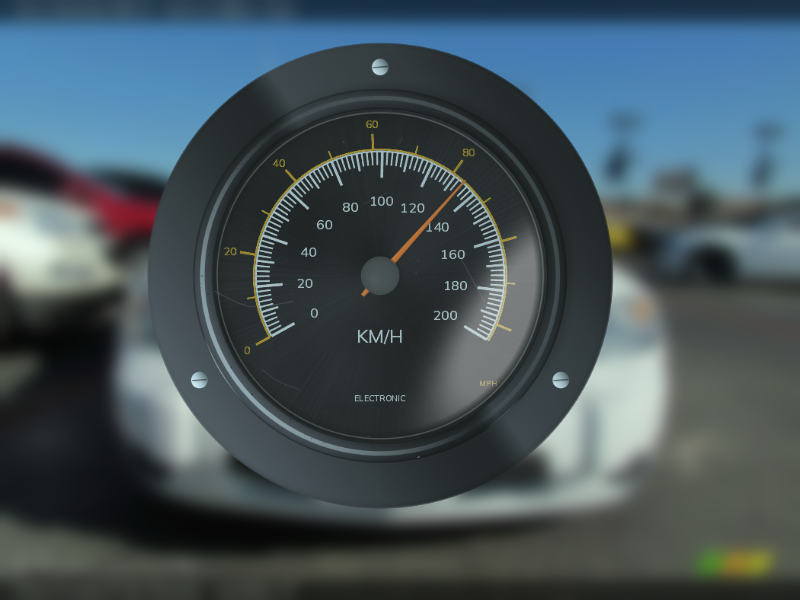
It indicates 134 km/h
